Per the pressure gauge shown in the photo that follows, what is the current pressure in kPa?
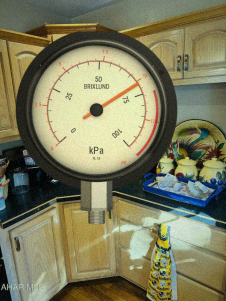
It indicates 70 kPa
